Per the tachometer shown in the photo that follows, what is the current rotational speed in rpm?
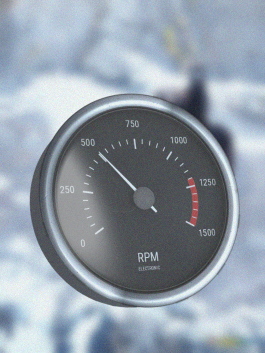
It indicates 500 rpm
